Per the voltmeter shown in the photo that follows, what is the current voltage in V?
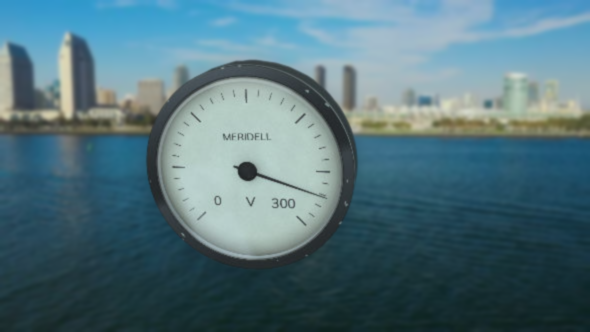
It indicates 270 V
